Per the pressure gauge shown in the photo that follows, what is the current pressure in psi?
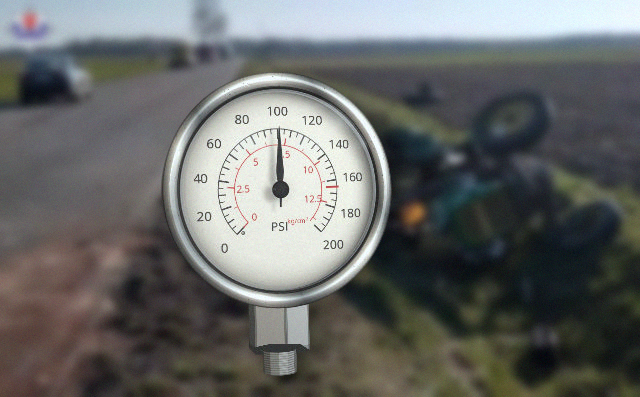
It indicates 100 psi
